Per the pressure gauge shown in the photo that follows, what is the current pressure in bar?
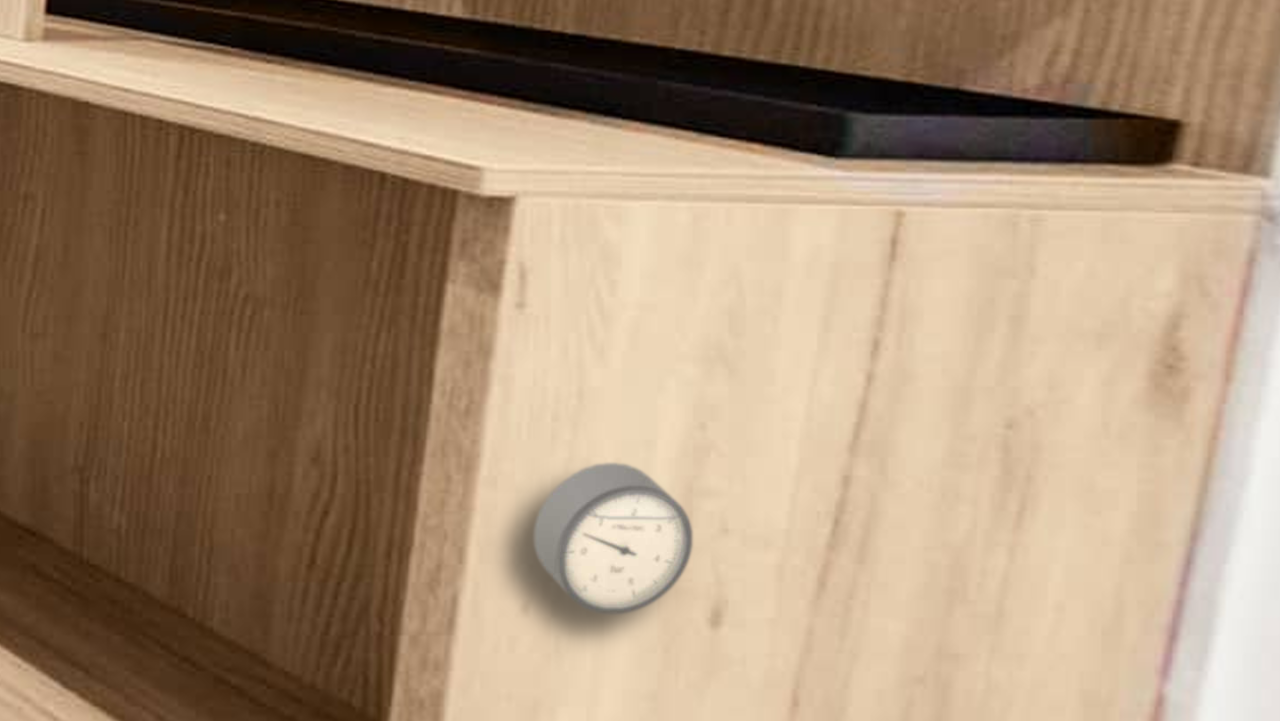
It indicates 0.5 bar
